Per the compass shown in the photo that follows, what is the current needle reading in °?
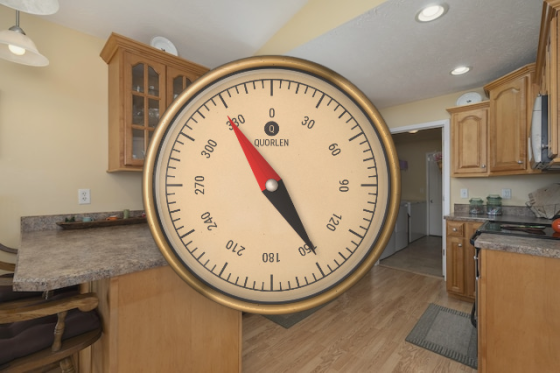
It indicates 327.5 °
